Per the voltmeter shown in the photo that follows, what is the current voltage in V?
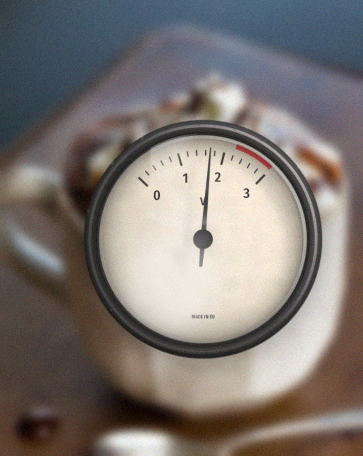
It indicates 1.7 V
